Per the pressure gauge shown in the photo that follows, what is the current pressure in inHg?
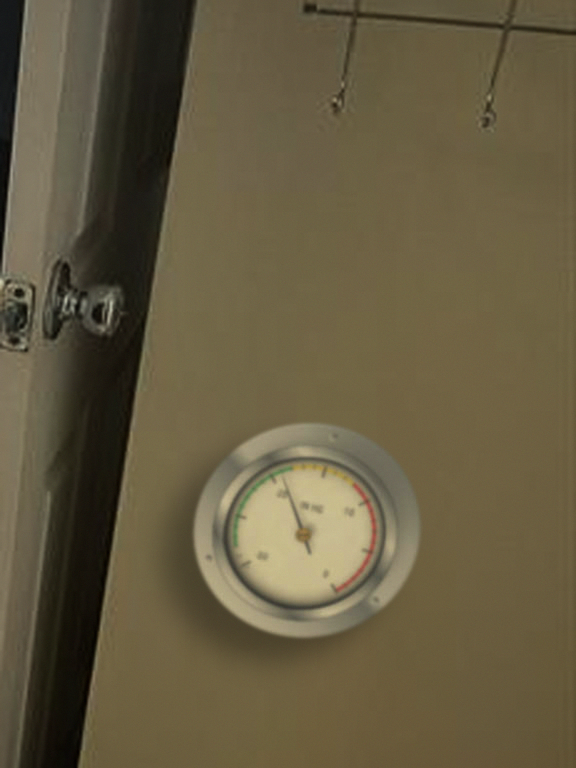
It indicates -19 inHg
